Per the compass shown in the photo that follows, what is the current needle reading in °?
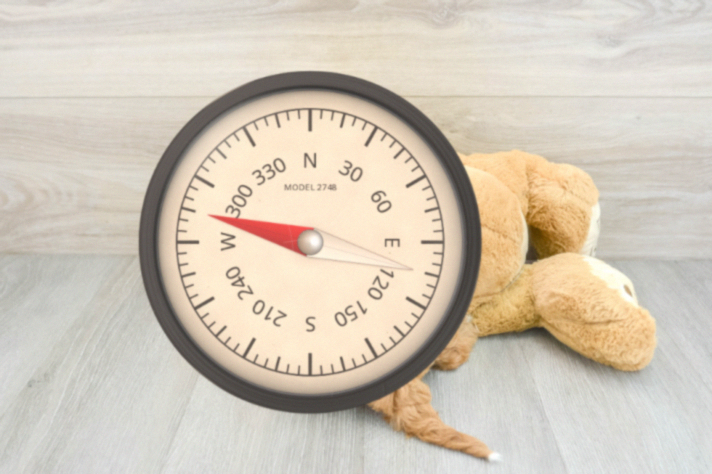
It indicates 285 °
